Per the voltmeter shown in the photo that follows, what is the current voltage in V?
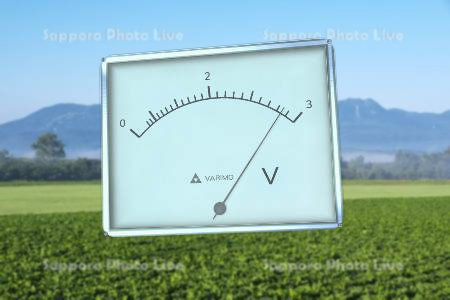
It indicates 2.85 V
